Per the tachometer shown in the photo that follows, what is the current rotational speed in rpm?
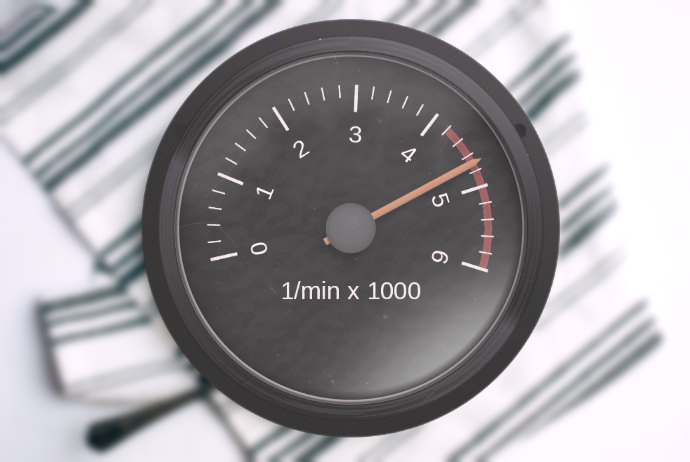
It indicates 4700 rpm
